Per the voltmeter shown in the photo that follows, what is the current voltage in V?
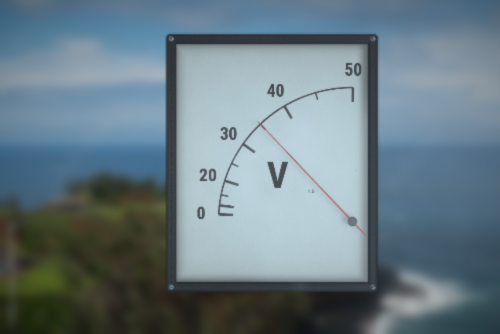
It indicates 35 V
